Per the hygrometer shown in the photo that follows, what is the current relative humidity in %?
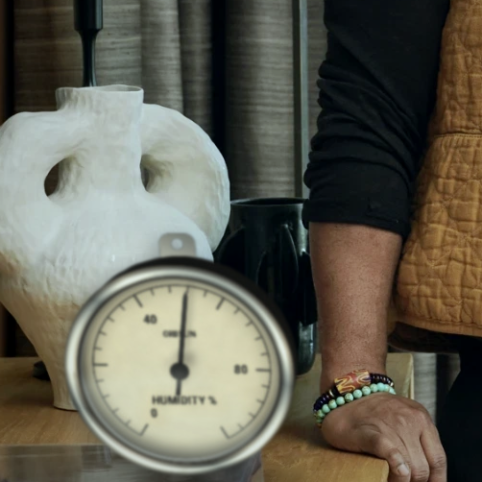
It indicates 52 %
